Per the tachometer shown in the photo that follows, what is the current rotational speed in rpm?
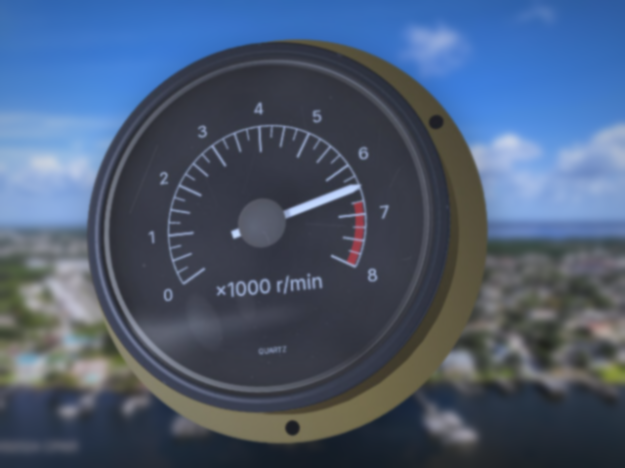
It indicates 6500 rpm
